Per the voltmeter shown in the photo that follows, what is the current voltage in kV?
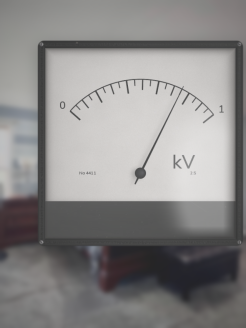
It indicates 0.75 kV
